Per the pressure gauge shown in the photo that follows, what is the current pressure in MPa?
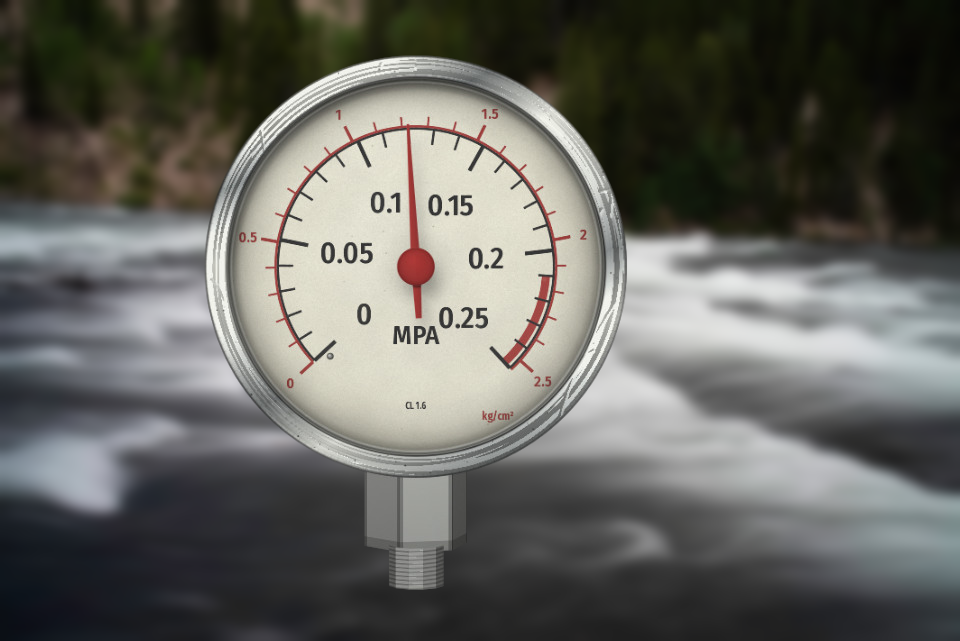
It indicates 0.12 MPa
